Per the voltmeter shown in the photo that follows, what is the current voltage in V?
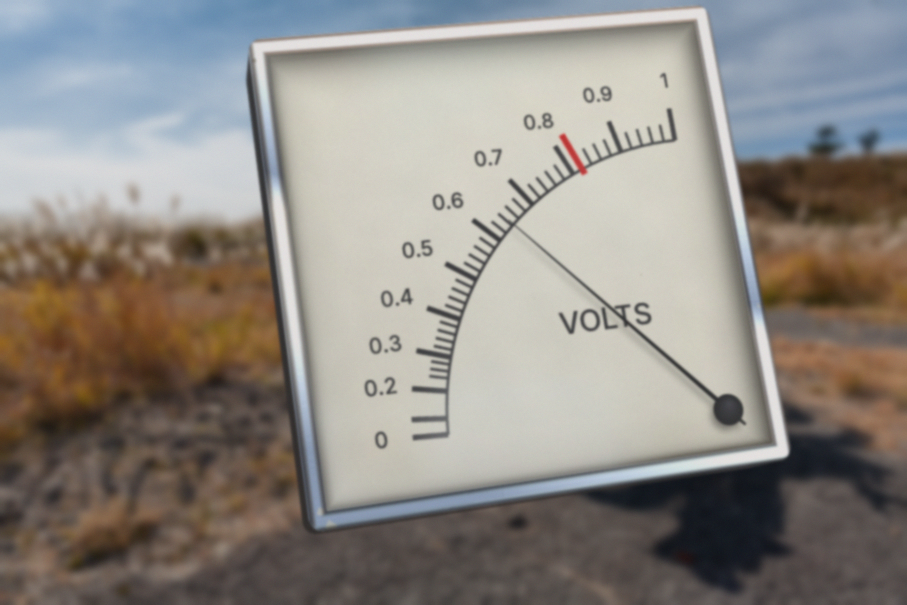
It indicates 0.64 V
